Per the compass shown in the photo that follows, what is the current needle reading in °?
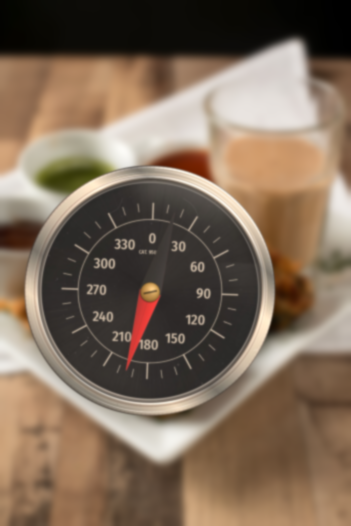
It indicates 195 °
